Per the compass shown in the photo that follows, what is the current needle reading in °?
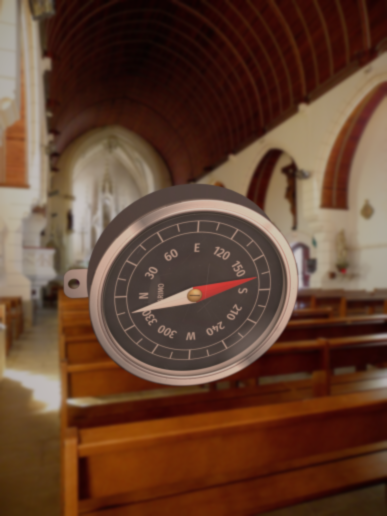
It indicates 165 °
